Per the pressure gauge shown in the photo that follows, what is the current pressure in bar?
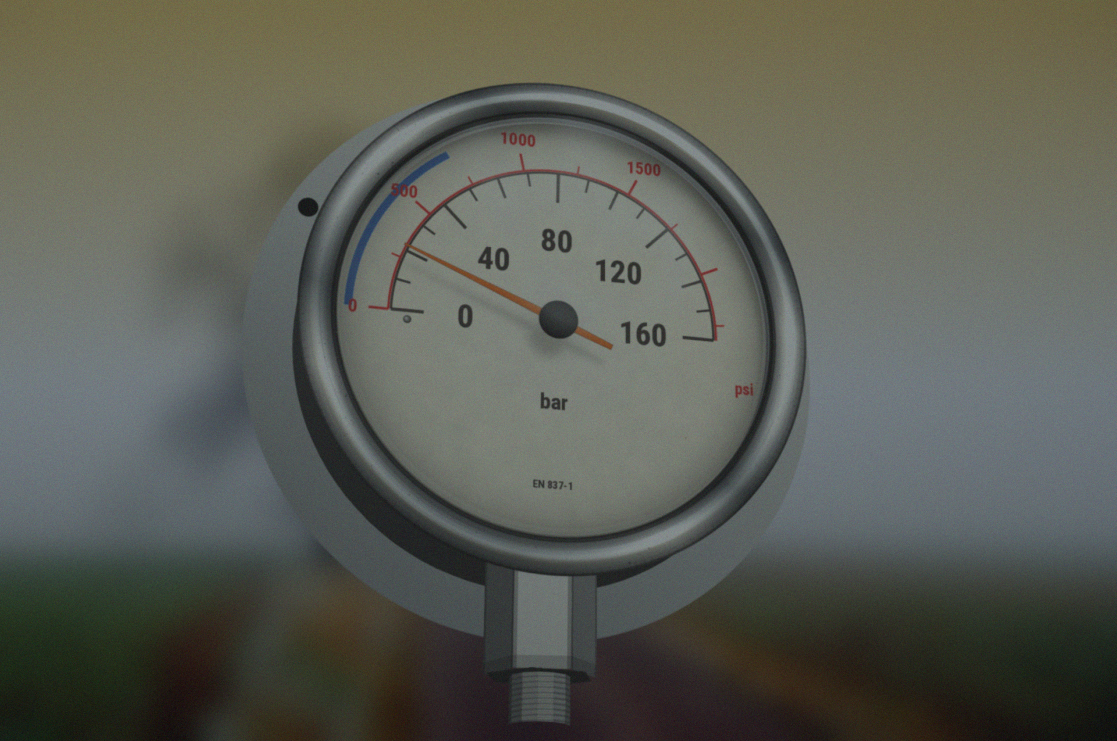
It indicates 20 bar
